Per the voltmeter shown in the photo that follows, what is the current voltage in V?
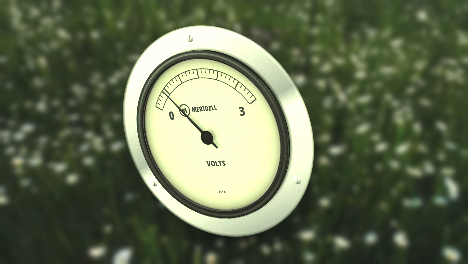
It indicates 0.5 V
